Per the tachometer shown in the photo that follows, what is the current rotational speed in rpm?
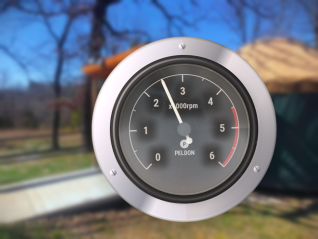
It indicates 2500 rpm
